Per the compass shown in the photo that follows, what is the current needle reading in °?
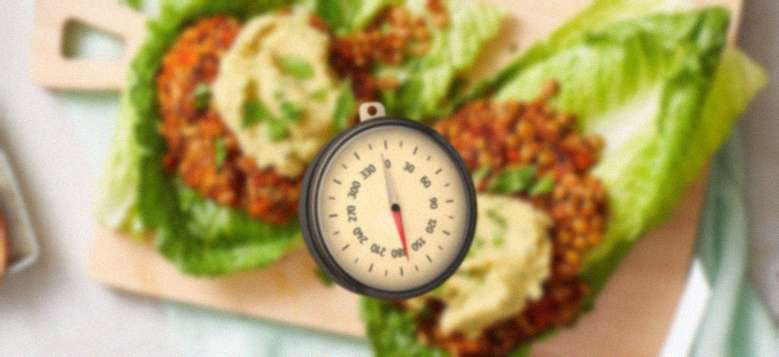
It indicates 172.5 °
